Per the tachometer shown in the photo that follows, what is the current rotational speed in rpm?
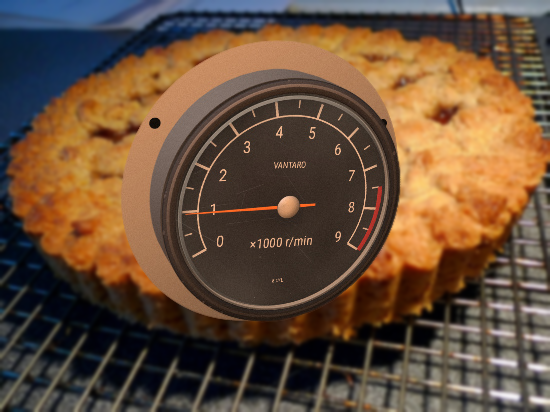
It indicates 1000 rpm
